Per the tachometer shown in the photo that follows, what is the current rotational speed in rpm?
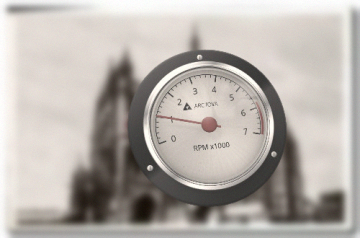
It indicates 1000 rpm
